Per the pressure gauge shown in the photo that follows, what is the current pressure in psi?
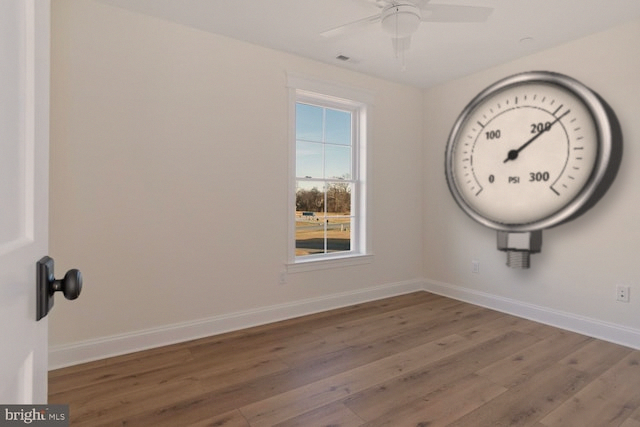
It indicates 210 psi
